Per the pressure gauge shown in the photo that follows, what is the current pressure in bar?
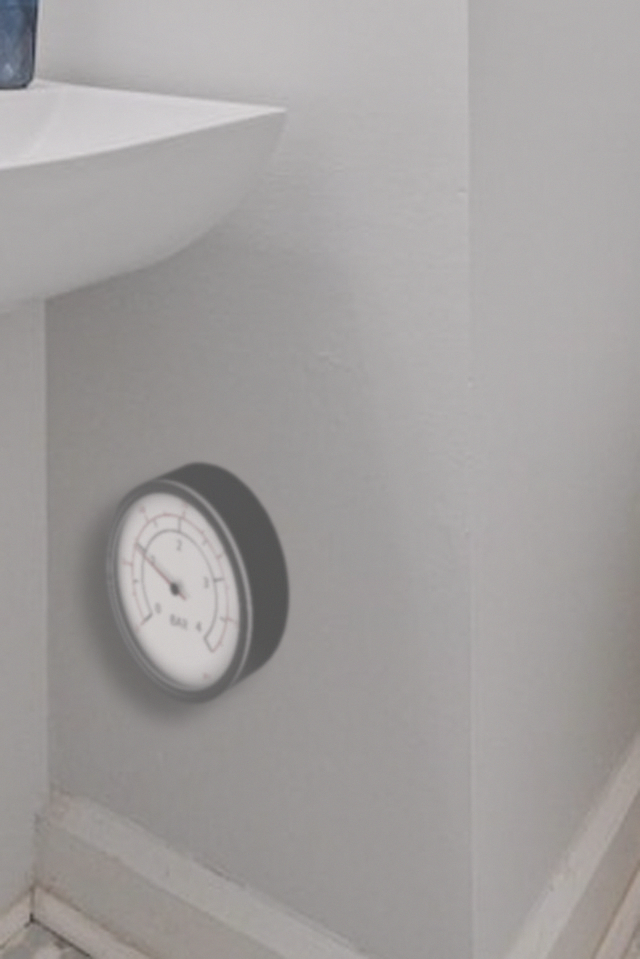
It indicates 1 bar
